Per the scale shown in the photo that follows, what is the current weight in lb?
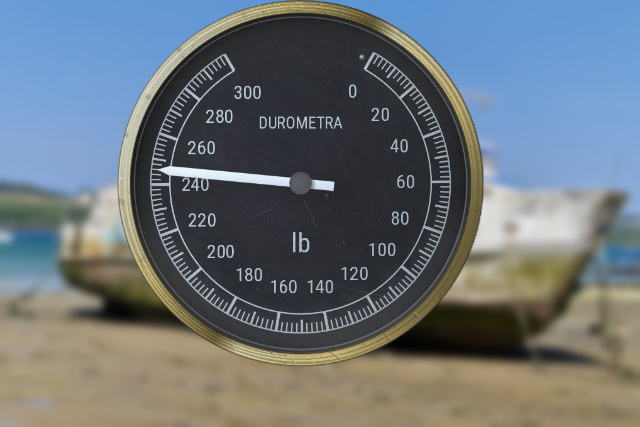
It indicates 246 lb
